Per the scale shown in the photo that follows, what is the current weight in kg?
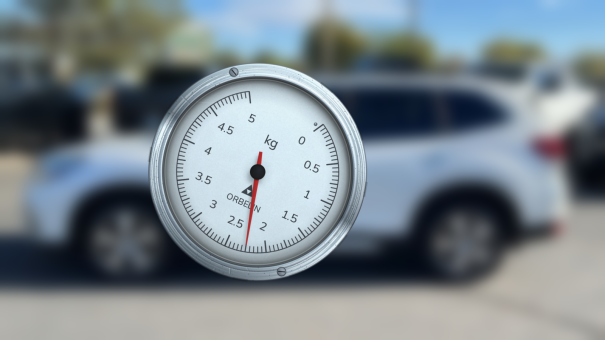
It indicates 2.25 kg
